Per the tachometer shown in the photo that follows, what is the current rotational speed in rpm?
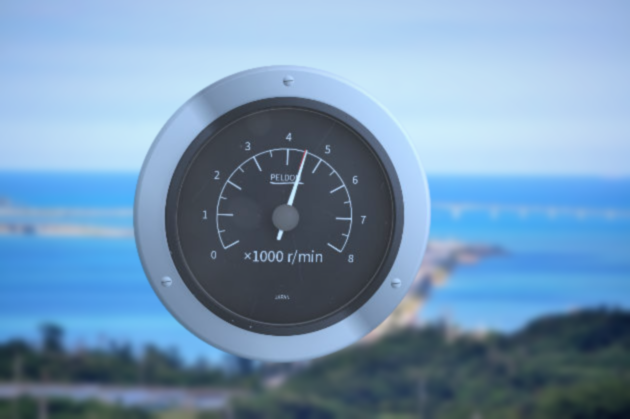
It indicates 4500 rpm
